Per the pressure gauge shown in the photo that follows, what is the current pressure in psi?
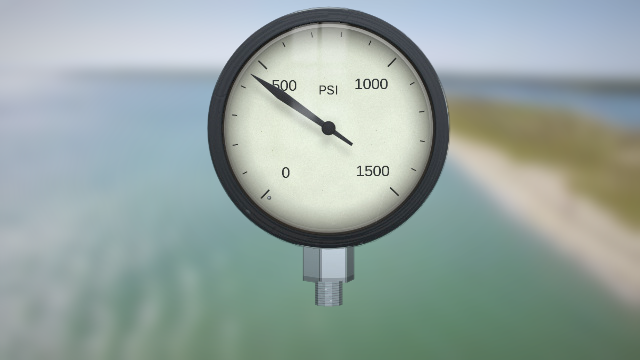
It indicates 450 psi
